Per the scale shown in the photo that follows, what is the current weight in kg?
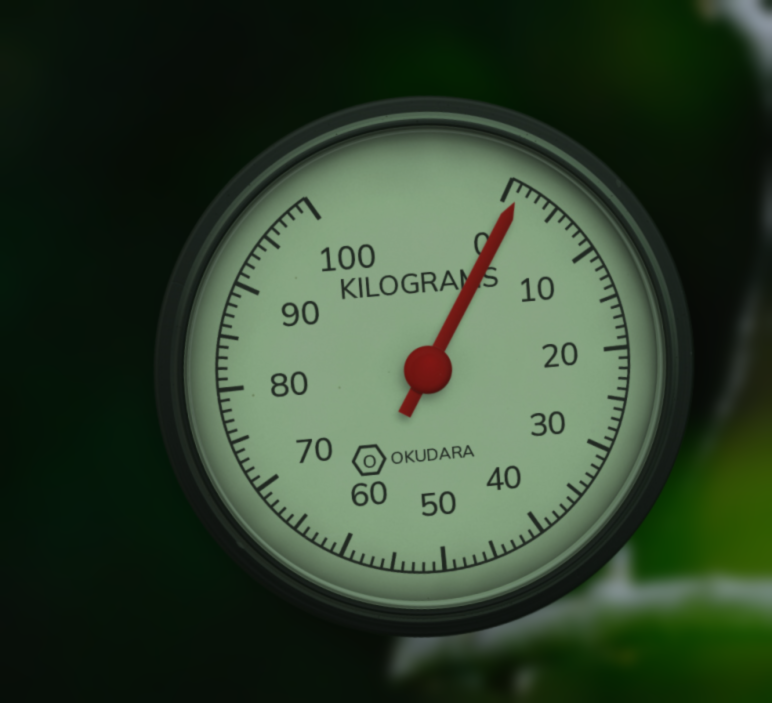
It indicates 1 kg
